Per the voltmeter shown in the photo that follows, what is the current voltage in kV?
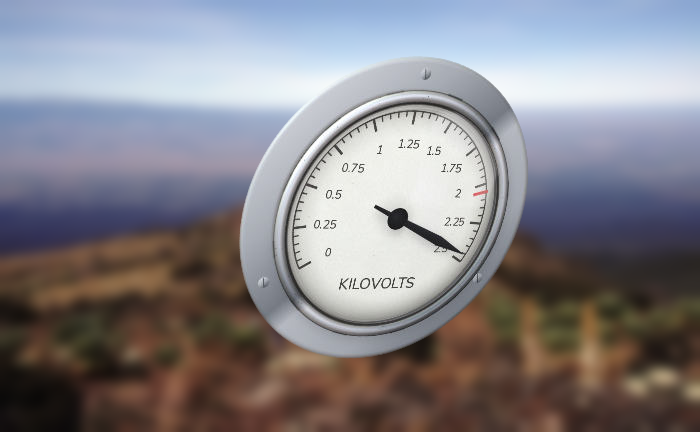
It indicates 2.45 kV
